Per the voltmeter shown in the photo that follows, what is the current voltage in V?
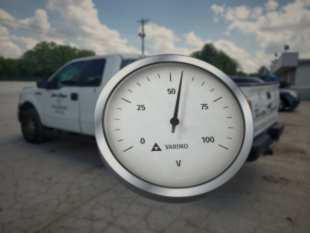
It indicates 55 V
